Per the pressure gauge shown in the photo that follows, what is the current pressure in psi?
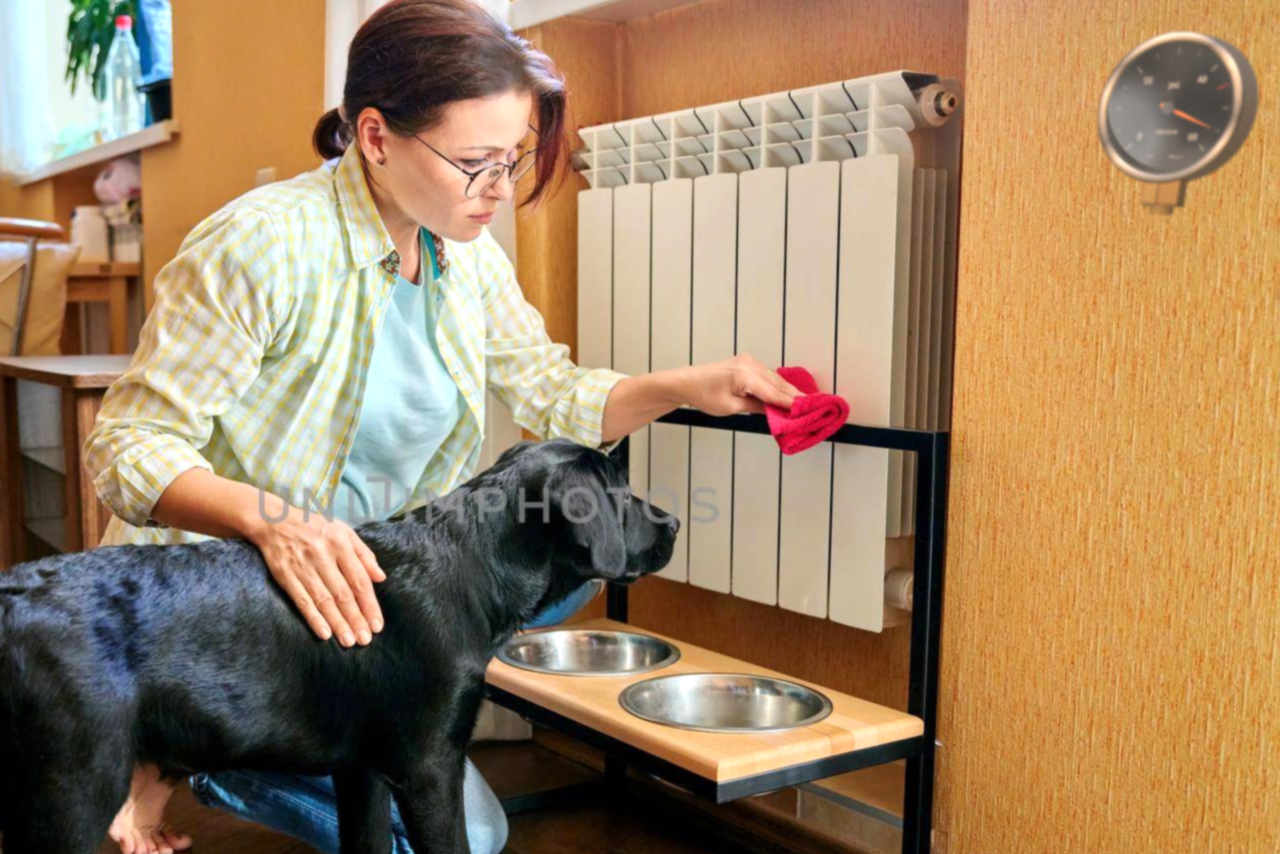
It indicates 55 psi
